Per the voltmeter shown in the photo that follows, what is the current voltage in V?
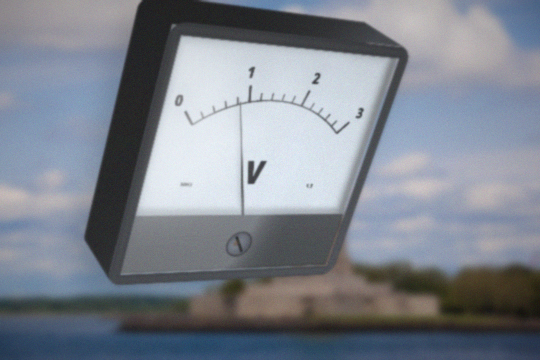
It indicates 0.8 V
